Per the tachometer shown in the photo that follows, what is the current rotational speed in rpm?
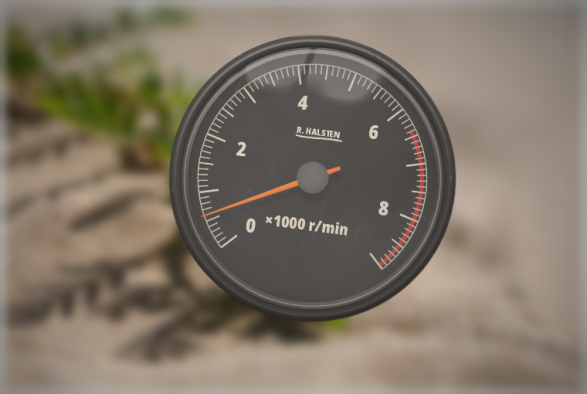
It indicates 600 rpm
